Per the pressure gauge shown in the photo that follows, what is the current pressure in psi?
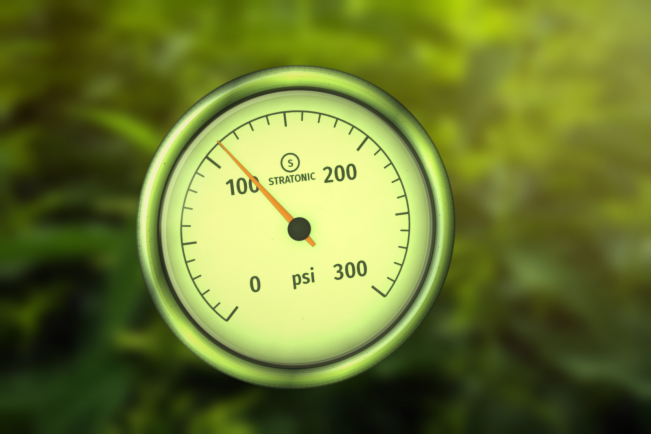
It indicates 110 psi
